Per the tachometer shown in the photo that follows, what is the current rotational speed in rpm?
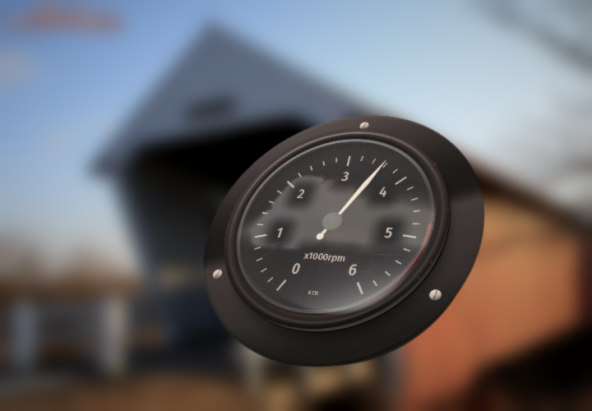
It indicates 3600 rpm
